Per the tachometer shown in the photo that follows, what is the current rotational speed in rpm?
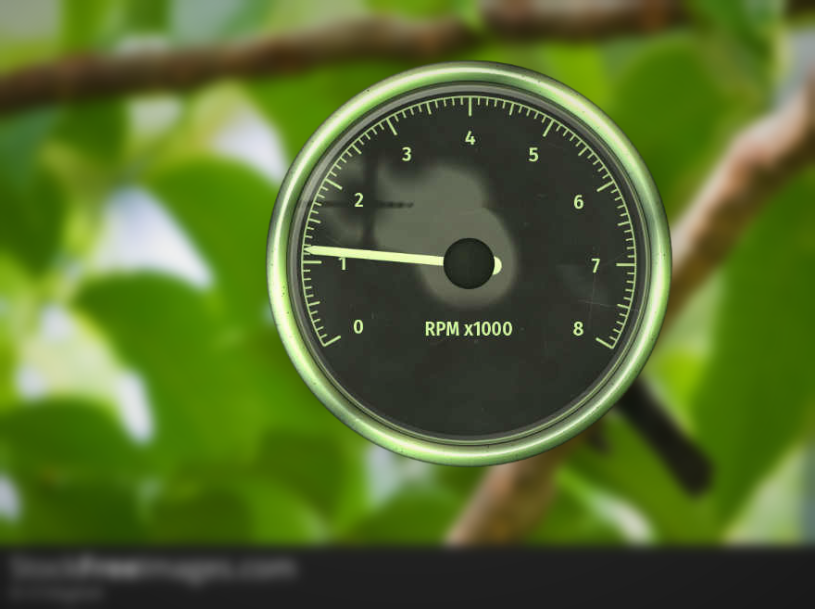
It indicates 1150 rpm
